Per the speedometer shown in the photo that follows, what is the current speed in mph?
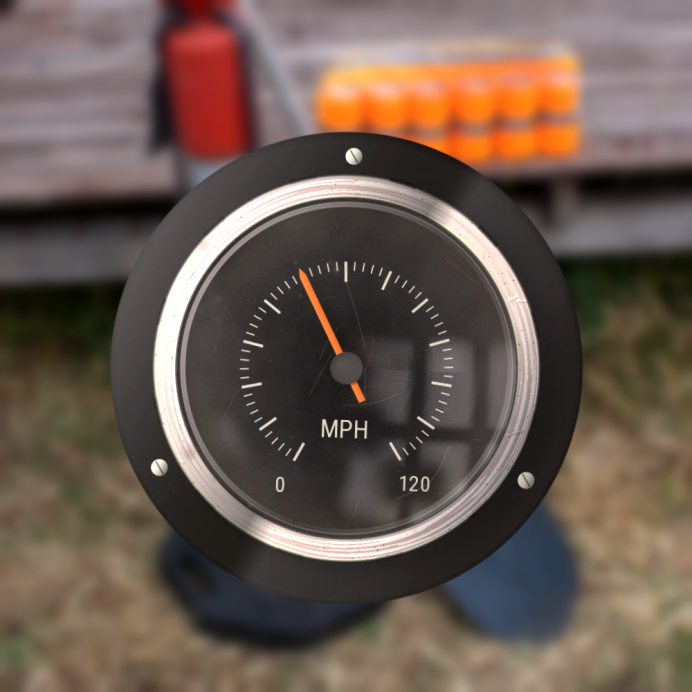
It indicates 50 mph
